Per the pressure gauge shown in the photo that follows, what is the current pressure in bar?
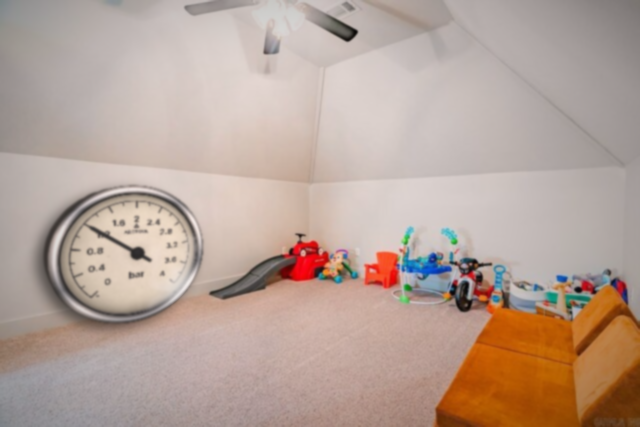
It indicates 1.2 bar
